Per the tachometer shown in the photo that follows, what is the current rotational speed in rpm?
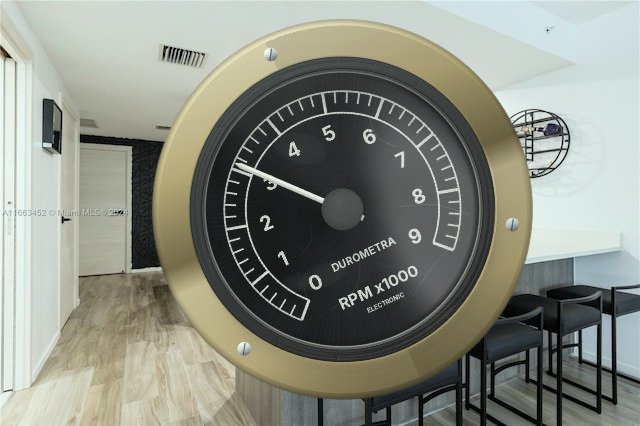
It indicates 3100 rpm
